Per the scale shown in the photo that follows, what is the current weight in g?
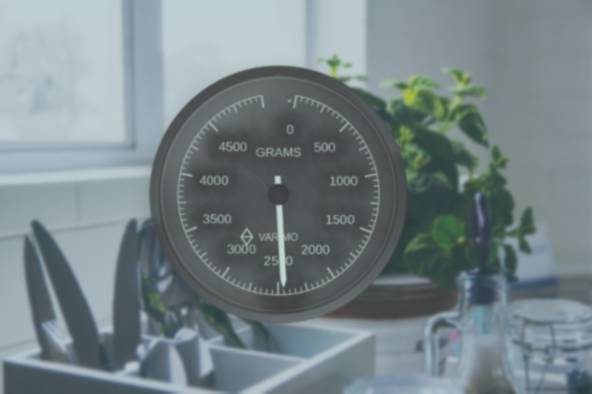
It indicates 2450 g
